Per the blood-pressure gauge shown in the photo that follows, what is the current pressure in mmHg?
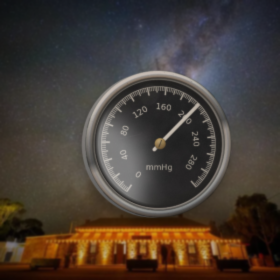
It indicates 200 mmHg
